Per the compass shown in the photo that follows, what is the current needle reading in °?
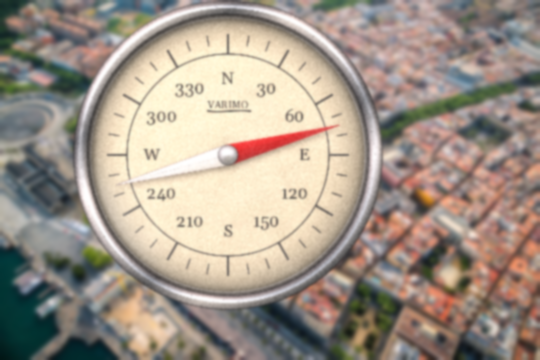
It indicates 75 °
